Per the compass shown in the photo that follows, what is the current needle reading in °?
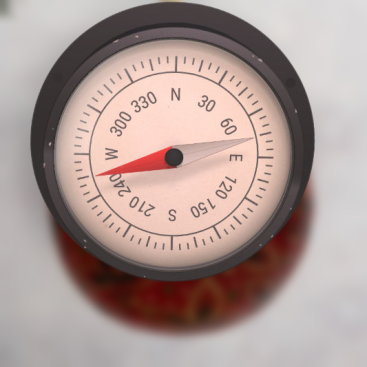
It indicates 255 °
